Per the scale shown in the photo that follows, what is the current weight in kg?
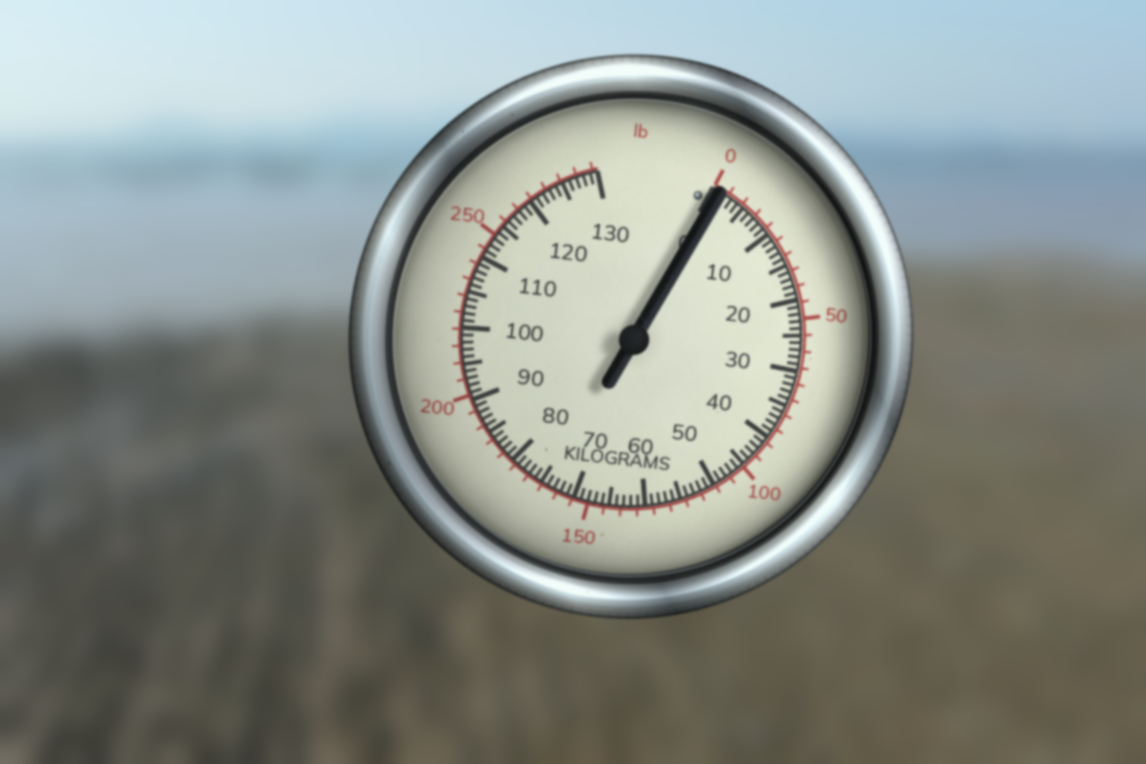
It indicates 1 kg
